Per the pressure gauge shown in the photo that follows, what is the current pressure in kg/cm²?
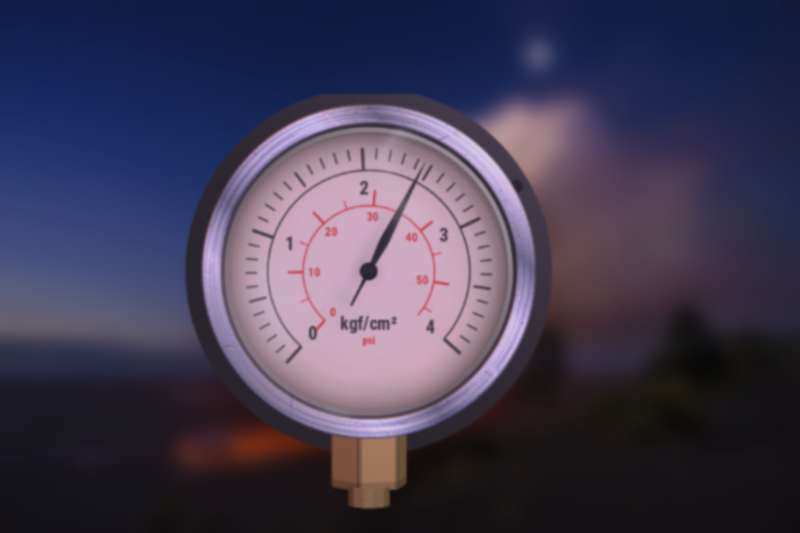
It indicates 2.45 kg/cm²
